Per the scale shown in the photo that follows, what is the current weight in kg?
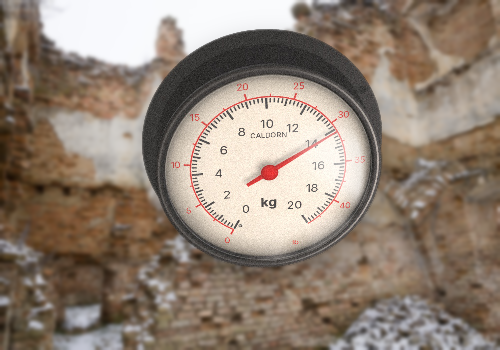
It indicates 14 kg
